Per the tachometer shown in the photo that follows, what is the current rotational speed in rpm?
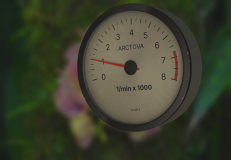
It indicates 1000 rpm
